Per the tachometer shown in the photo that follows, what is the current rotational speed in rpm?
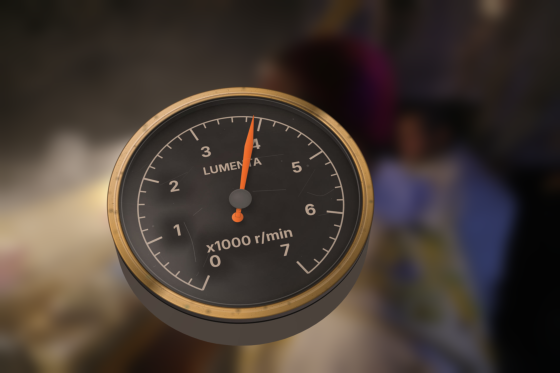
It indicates 3900 rpm
